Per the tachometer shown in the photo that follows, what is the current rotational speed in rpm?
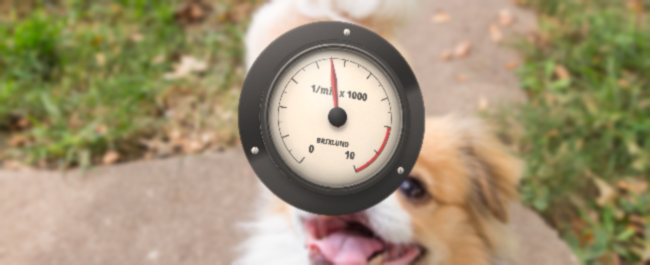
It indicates 4500 rpm
